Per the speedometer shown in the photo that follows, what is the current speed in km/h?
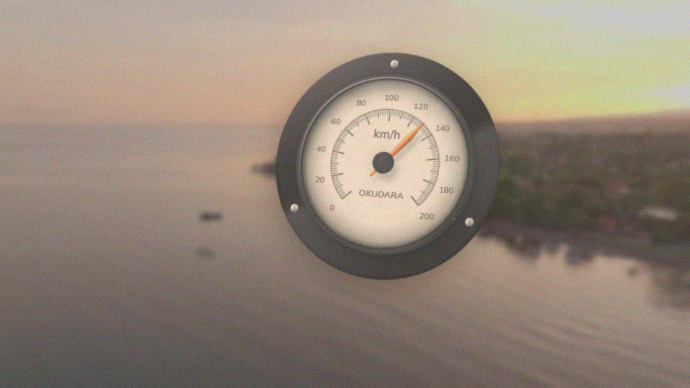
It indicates 130 km/h
